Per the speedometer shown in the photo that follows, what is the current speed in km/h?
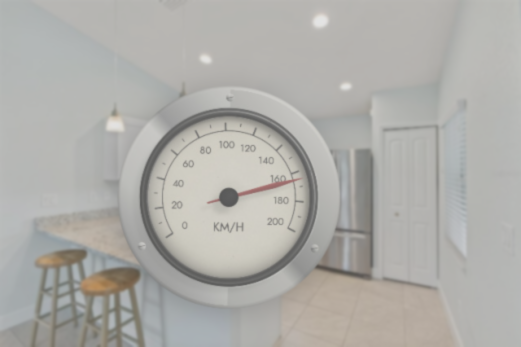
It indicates 165 km/h
